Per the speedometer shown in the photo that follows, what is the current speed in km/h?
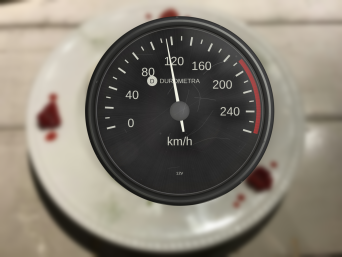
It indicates 115 km/h
